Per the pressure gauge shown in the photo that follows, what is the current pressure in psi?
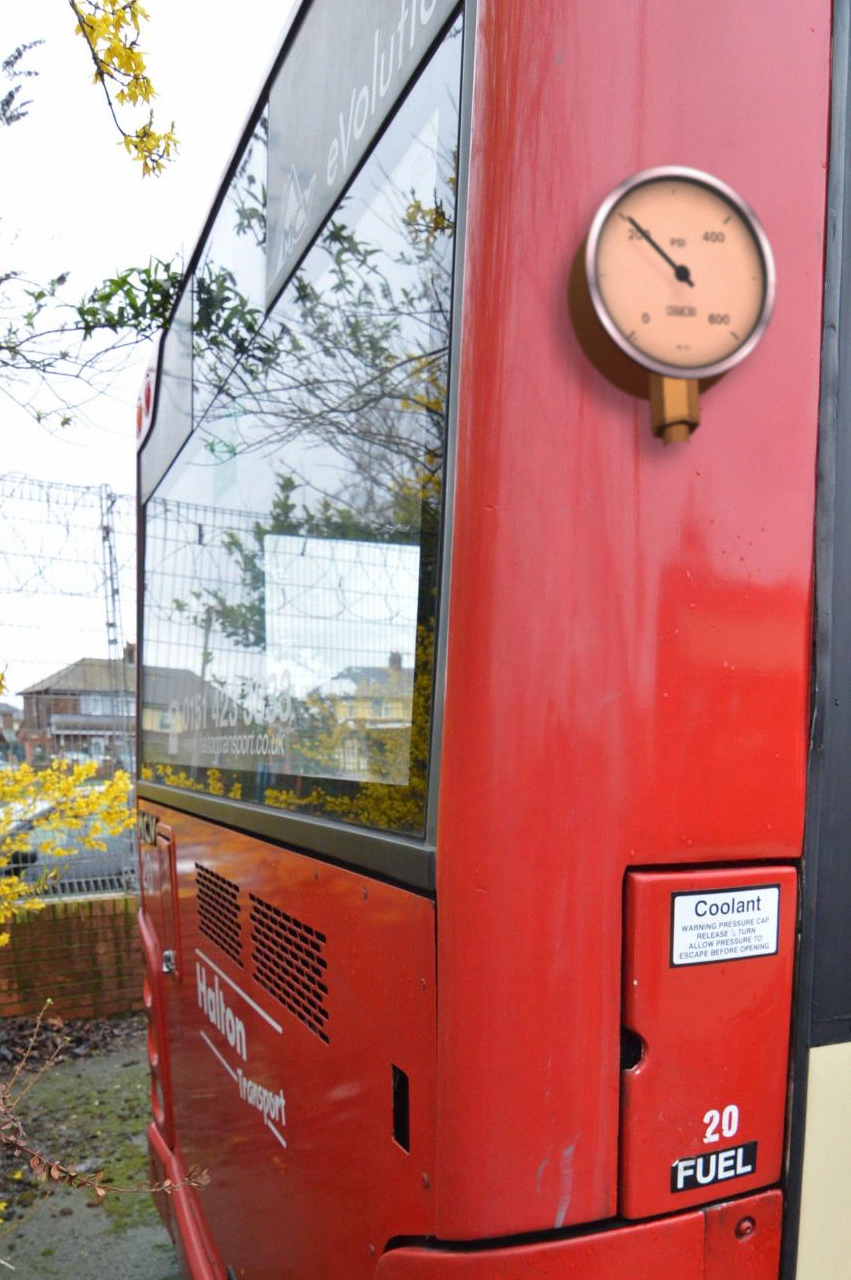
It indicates 200 psi
